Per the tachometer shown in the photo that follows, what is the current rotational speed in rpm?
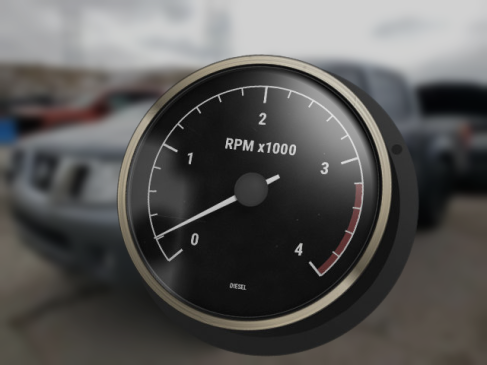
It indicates 200 rpm
